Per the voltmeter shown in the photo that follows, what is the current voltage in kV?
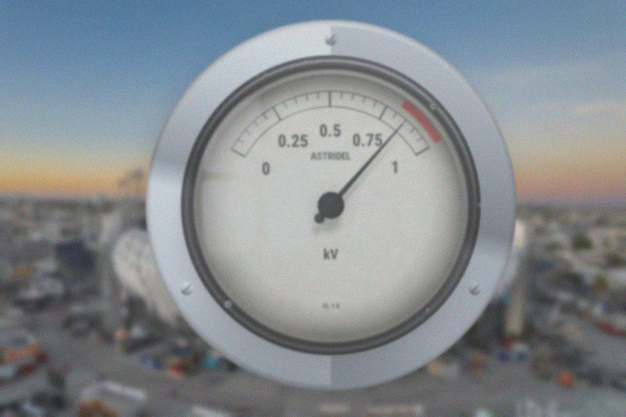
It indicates 0.85 kV
